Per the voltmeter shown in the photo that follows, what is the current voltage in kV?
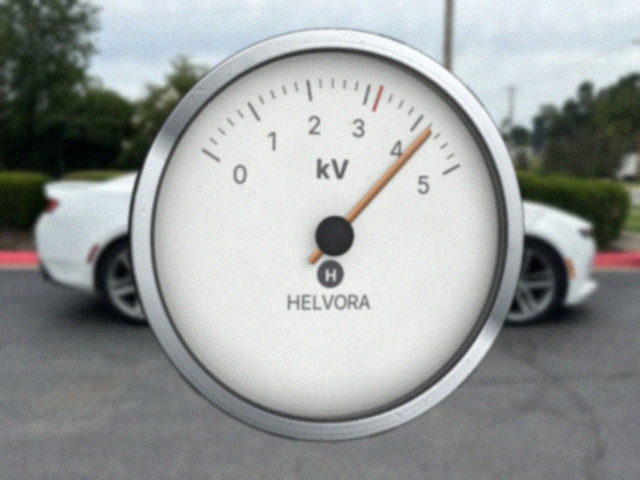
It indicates 4.2 kV
